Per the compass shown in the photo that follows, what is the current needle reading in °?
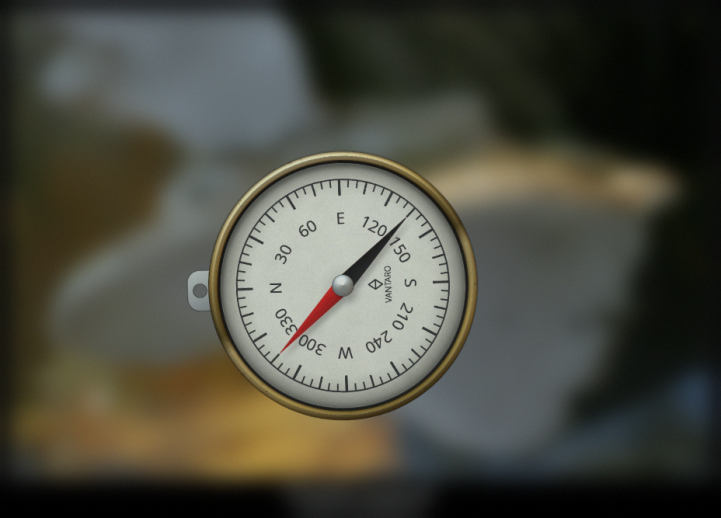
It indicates 315 °
